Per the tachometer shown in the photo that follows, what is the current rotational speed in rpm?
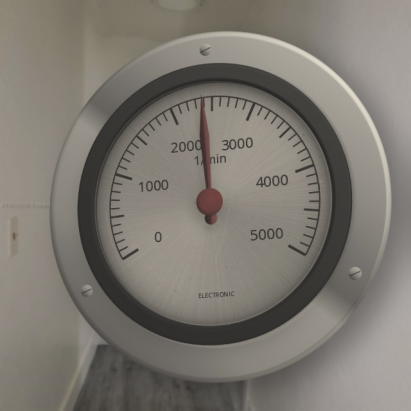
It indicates 2400 rpm
